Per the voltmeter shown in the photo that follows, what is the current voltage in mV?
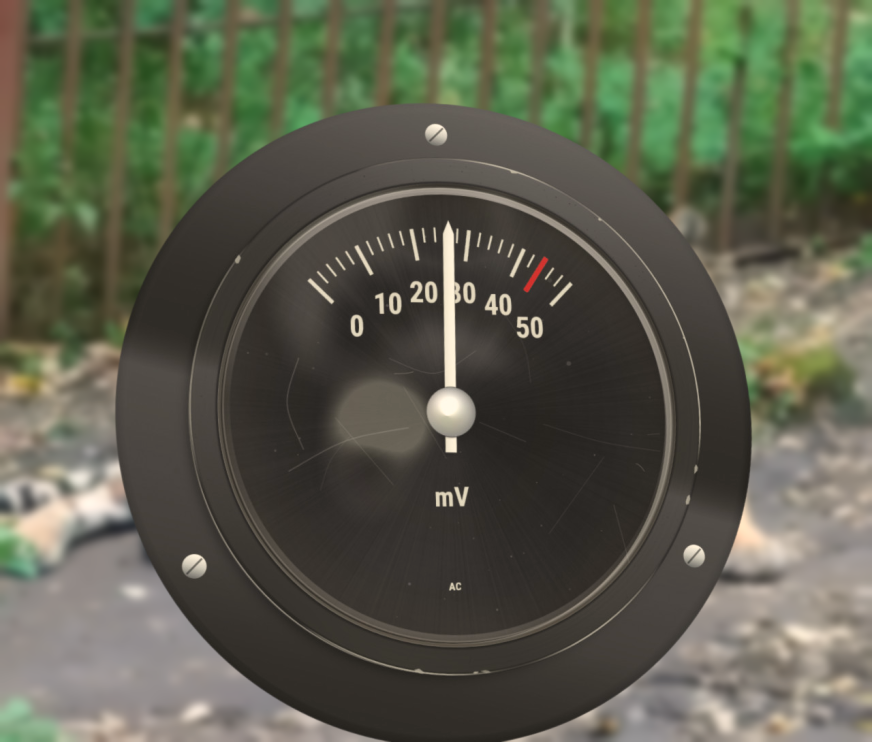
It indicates 26 mV
